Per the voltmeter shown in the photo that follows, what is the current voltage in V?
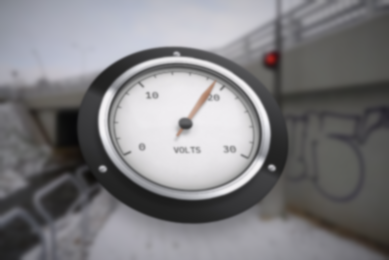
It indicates 19 V
